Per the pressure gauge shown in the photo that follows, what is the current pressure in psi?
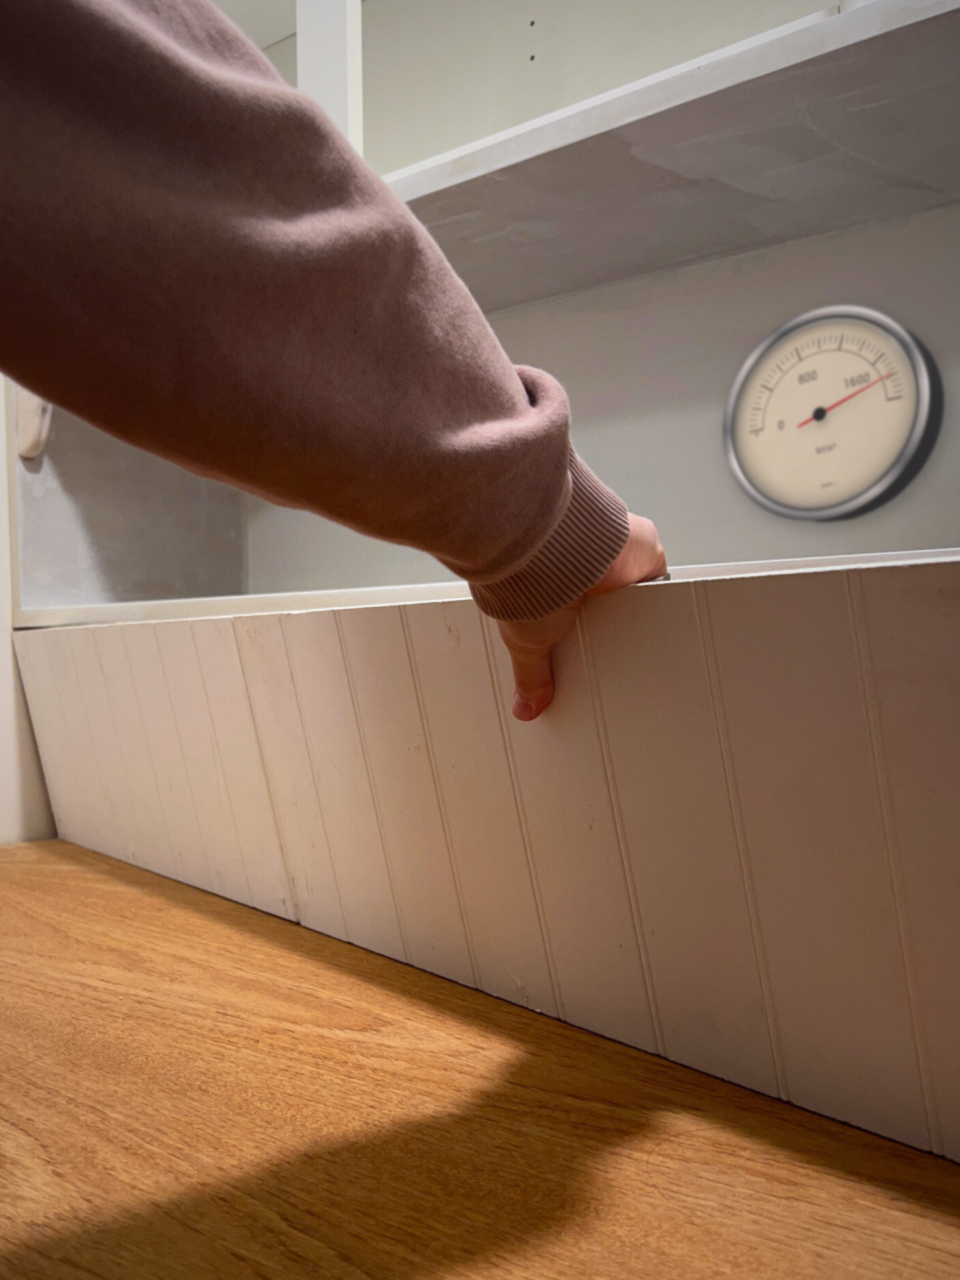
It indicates 1800 psi
